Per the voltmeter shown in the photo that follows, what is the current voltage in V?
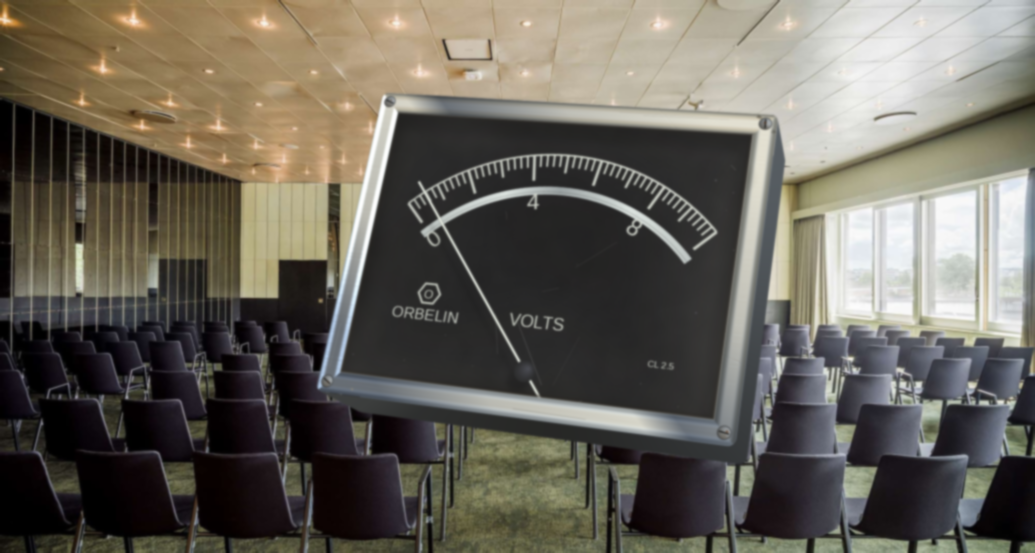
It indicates 0.6 V
